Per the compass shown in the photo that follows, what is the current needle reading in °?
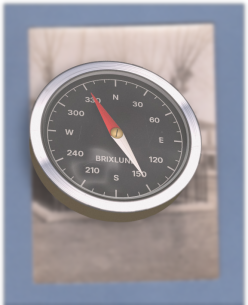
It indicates 330 °
